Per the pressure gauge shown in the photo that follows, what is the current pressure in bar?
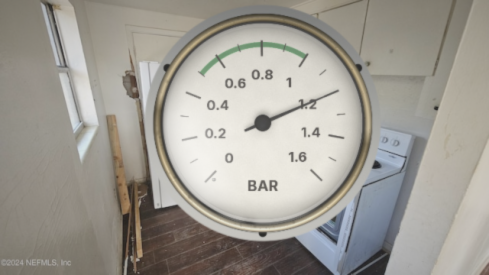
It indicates 1.2 bar
